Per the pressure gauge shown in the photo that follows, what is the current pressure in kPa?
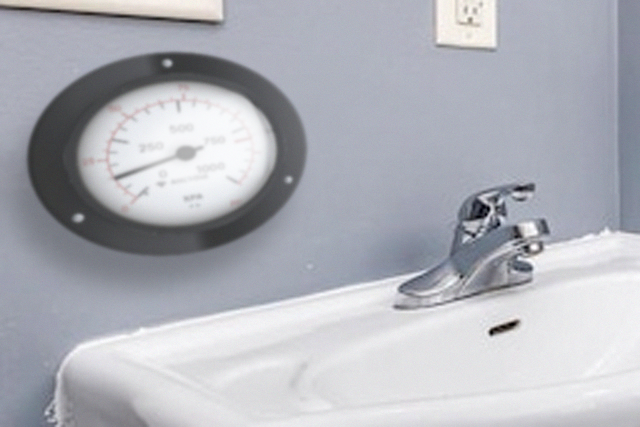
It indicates 100 kPa
